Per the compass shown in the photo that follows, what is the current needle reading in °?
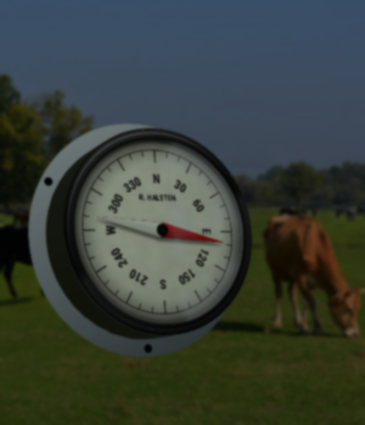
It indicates 100 °
